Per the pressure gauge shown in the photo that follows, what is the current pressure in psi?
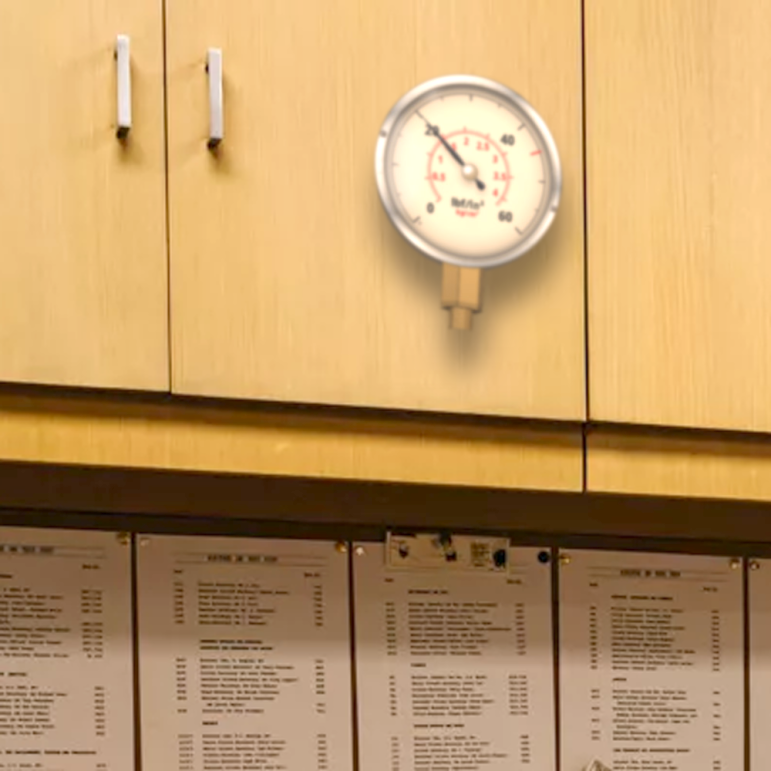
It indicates 20 psi
